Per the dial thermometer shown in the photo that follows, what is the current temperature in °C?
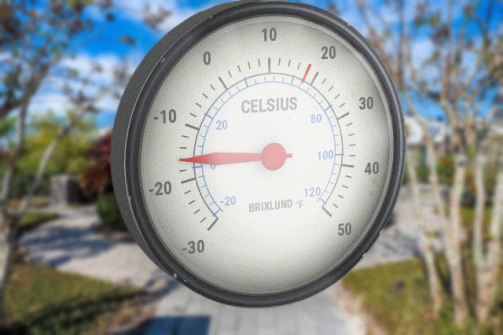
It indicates -16 °C
